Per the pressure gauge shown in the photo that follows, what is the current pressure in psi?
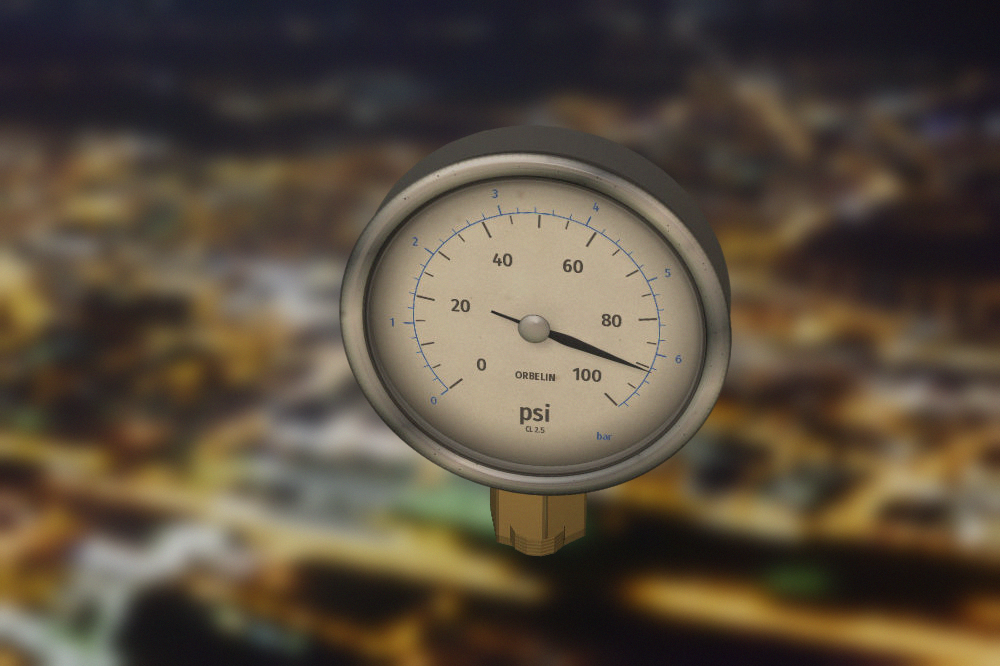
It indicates 90 psi
